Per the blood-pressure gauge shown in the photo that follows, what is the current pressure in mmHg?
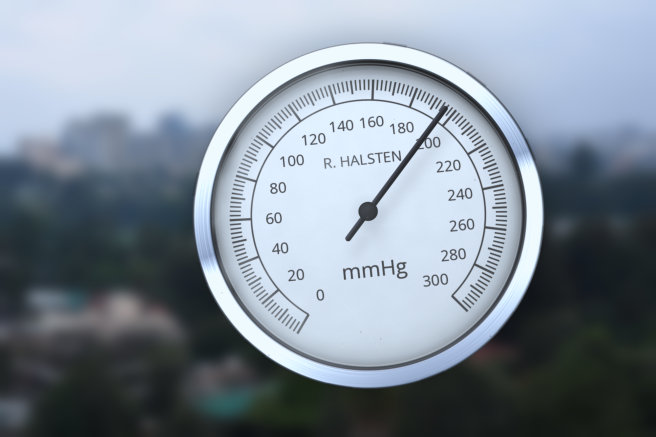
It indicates 196 mmHg
